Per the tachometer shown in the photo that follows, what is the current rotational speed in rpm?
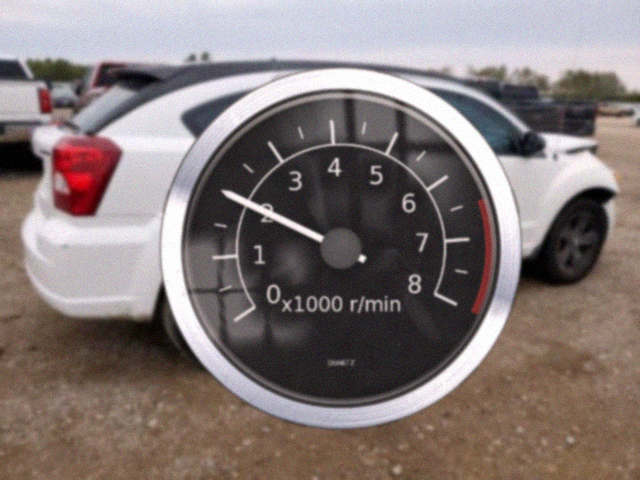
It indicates 2000 rpm
